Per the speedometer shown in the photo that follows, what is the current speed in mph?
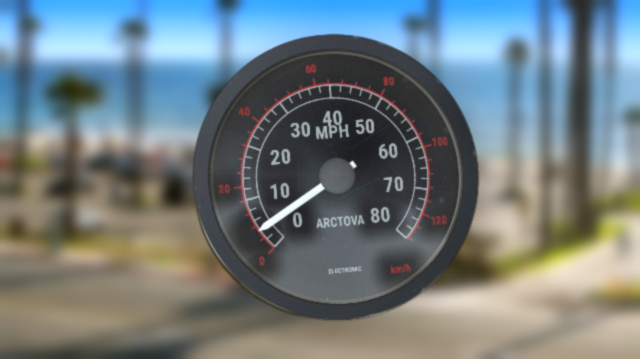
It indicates 4 mph
